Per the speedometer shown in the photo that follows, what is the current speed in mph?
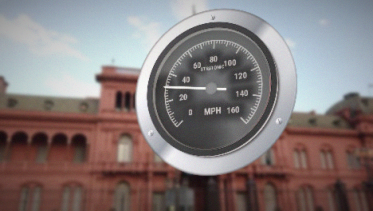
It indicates 30 mph
